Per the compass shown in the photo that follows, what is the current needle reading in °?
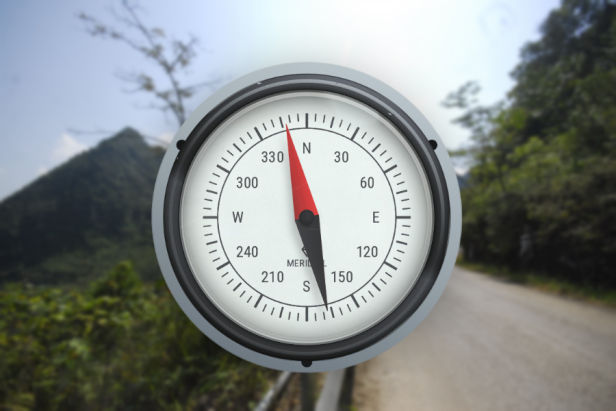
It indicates 347.5 °
